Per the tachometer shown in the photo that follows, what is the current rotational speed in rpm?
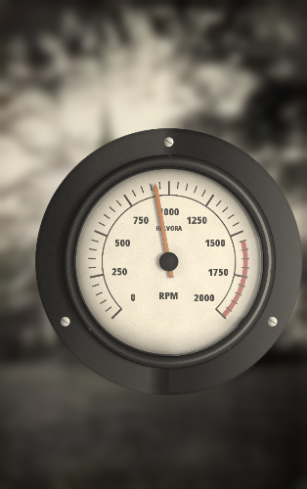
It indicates 925 rpm
